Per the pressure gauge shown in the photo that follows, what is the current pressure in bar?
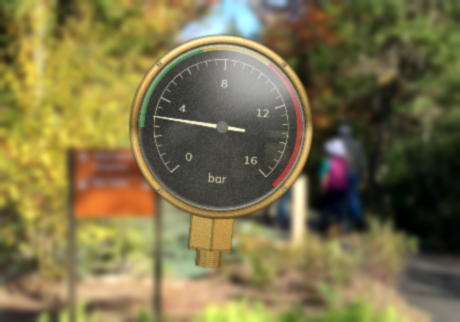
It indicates 3 bar
